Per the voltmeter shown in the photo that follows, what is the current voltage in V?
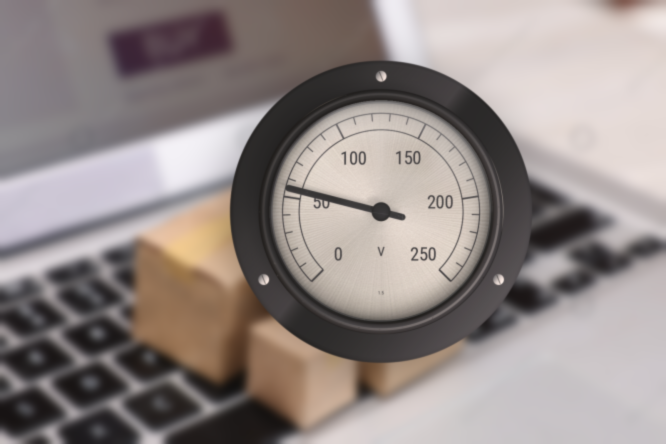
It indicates 55 V
